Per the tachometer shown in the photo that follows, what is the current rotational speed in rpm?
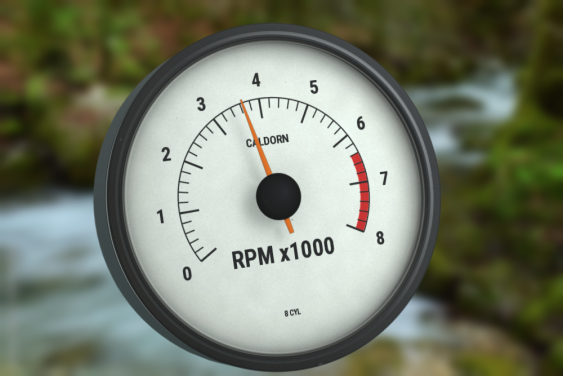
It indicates 3600 rpm
